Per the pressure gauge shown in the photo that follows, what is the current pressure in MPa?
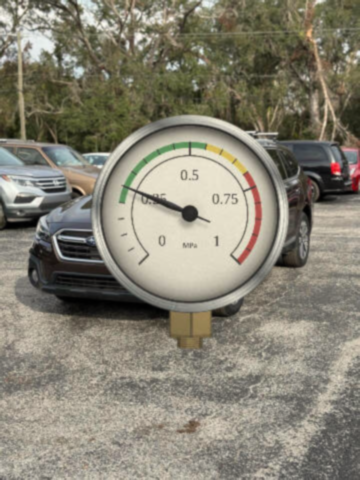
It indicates 0.25 MPa
